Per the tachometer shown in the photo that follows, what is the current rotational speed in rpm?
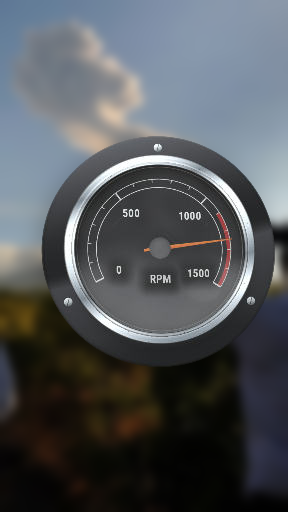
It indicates 1250 rpm
